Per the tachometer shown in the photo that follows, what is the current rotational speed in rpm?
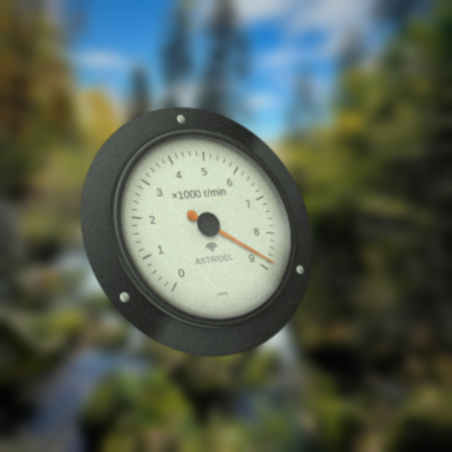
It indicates 8800 rpm
